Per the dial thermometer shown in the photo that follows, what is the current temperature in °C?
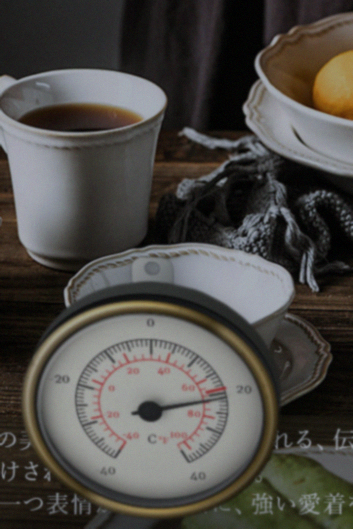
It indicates 20 °C
